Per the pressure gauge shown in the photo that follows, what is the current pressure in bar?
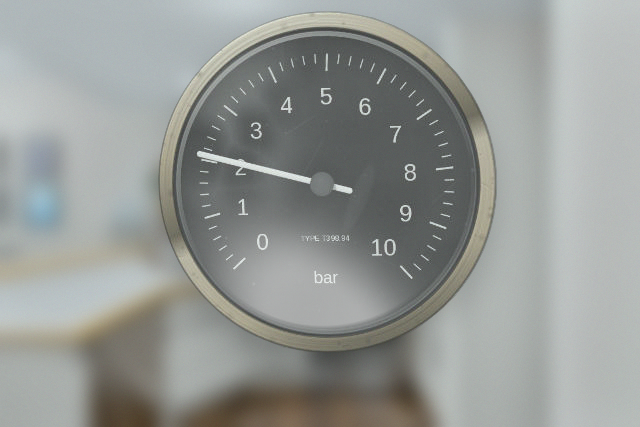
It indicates 2.1 bar
